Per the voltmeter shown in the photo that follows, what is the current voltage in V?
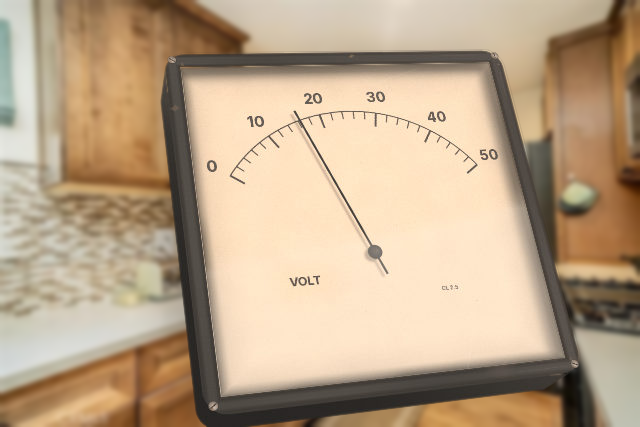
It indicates 16 V
